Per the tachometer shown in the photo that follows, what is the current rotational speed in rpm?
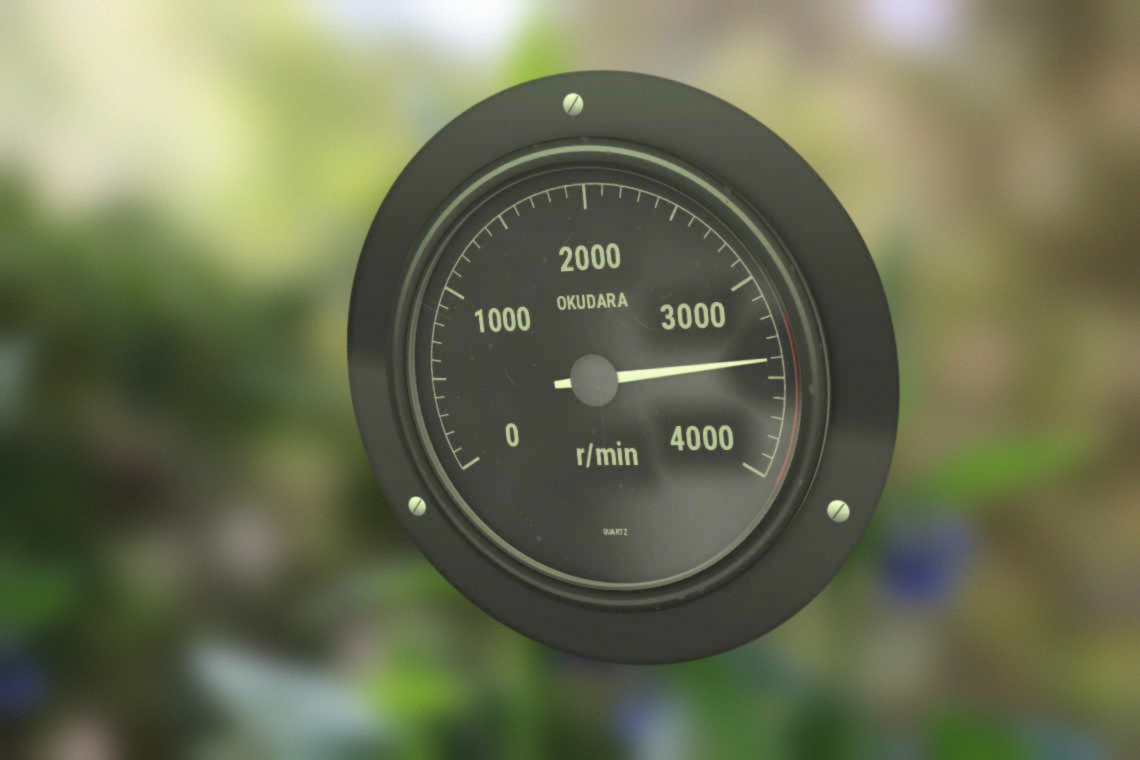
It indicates 3400 rpm
